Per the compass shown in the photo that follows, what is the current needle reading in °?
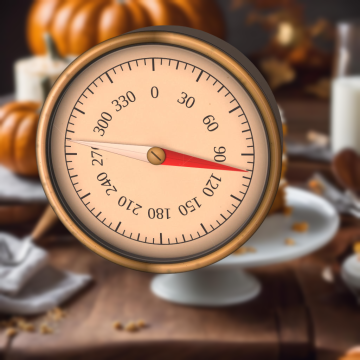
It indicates 100 °
